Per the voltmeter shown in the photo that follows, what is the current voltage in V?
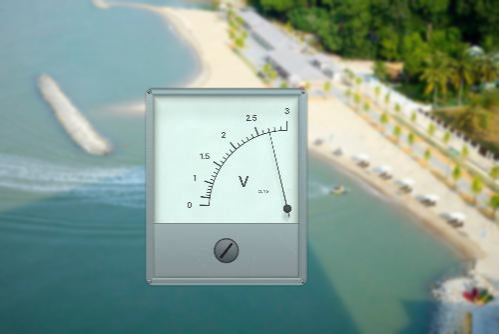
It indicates 2.7 V
